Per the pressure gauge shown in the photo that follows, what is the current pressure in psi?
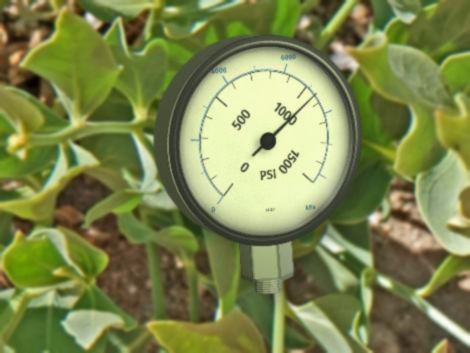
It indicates 1050 psi
